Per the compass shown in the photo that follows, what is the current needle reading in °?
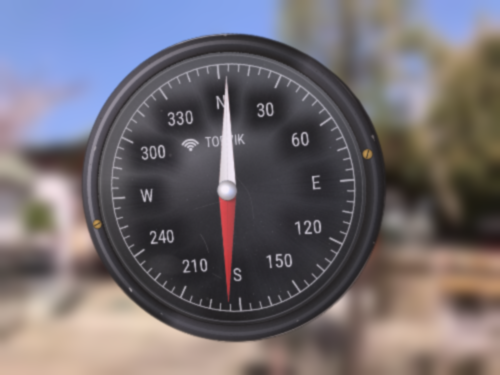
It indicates 185 °
